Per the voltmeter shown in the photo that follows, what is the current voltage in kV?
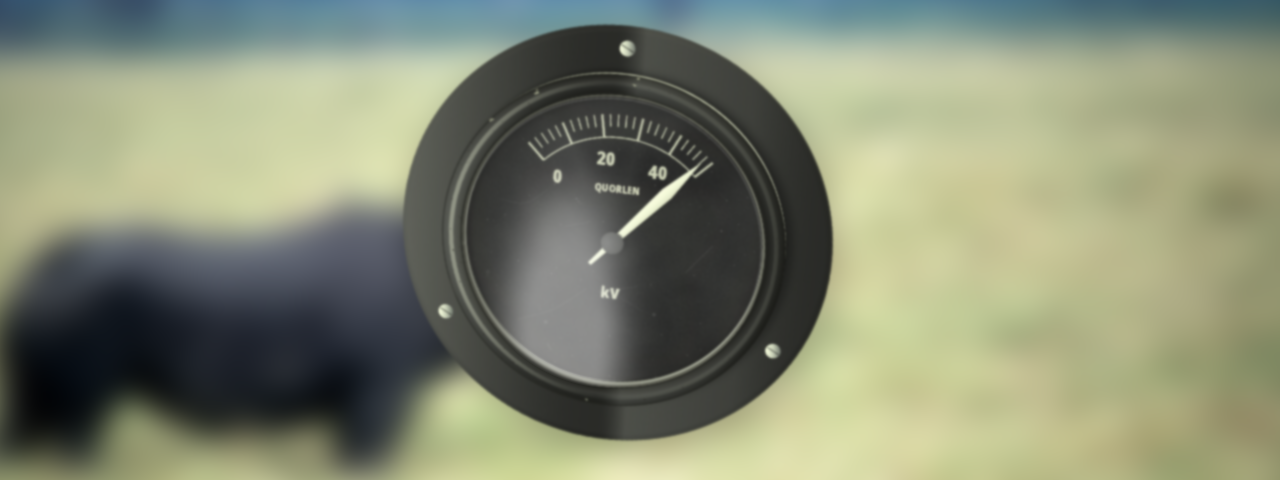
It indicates 48 kV
